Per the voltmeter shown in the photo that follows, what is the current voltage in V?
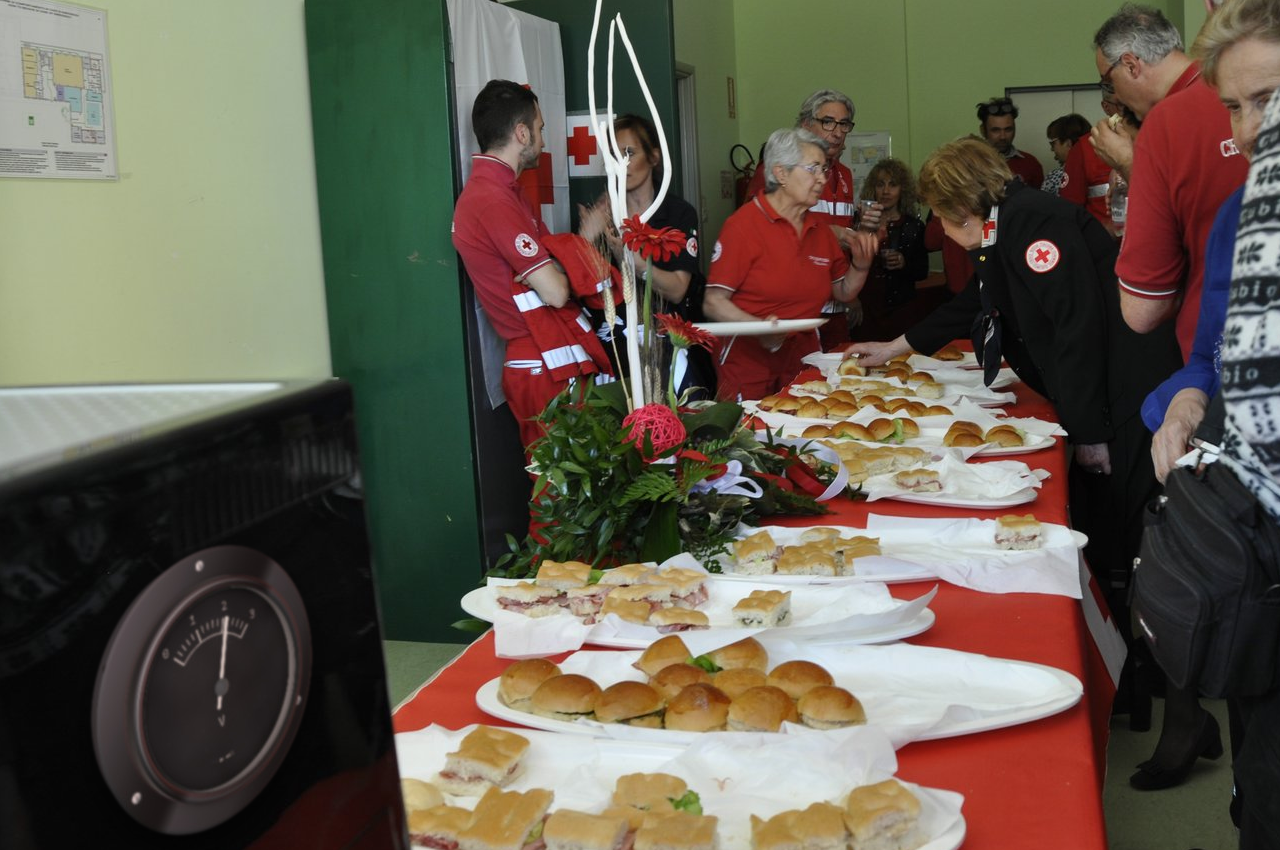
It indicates 2 V
